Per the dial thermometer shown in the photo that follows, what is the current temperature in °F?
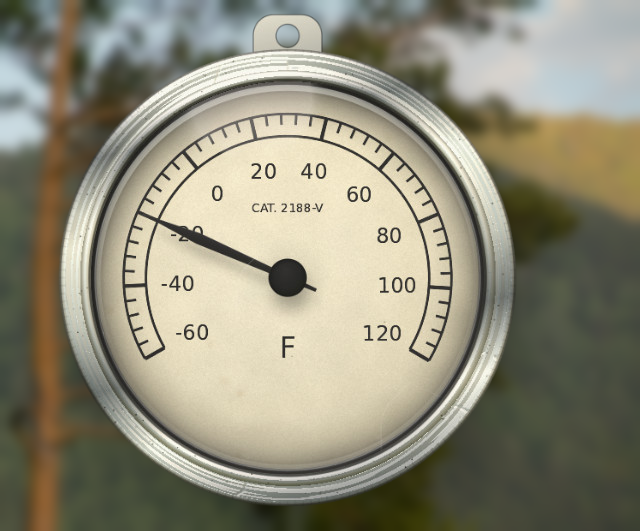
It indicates -20 °F
